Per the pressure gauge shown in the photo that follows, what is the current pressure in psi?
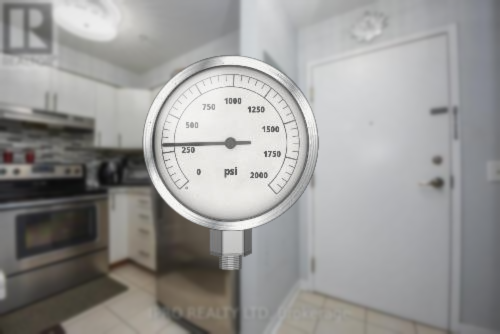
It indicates 300 psi
